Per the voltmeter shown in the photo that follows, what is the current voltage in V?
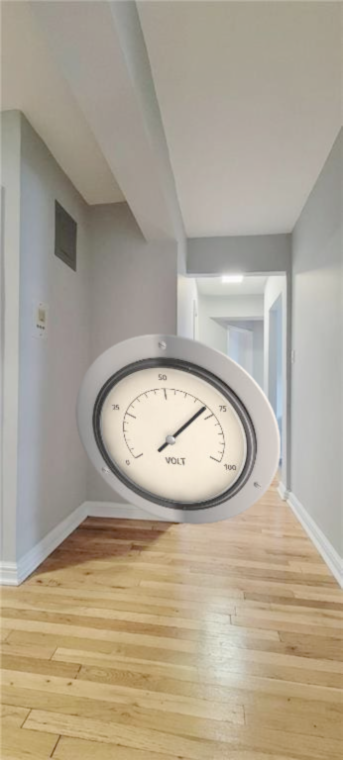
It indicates 70 V
